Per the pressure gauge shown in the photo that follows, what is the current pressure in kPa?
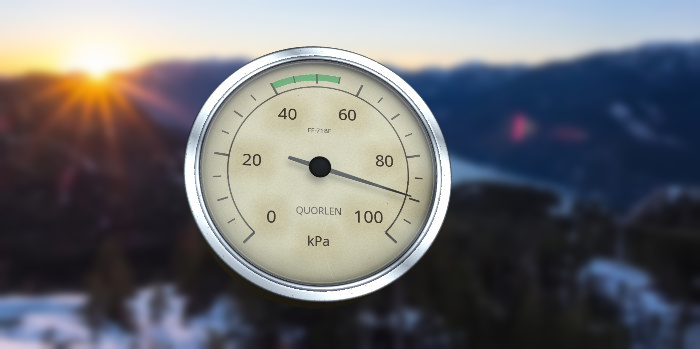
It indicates 90 kPa
